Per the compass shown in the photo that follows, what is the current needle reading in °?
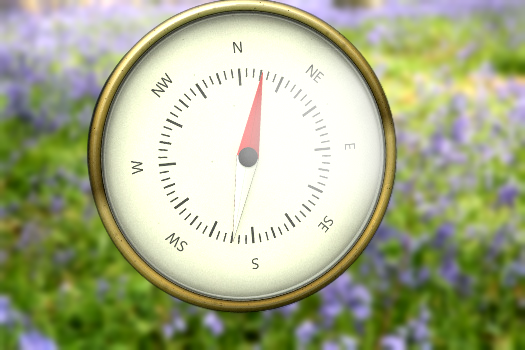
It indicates 15 °
